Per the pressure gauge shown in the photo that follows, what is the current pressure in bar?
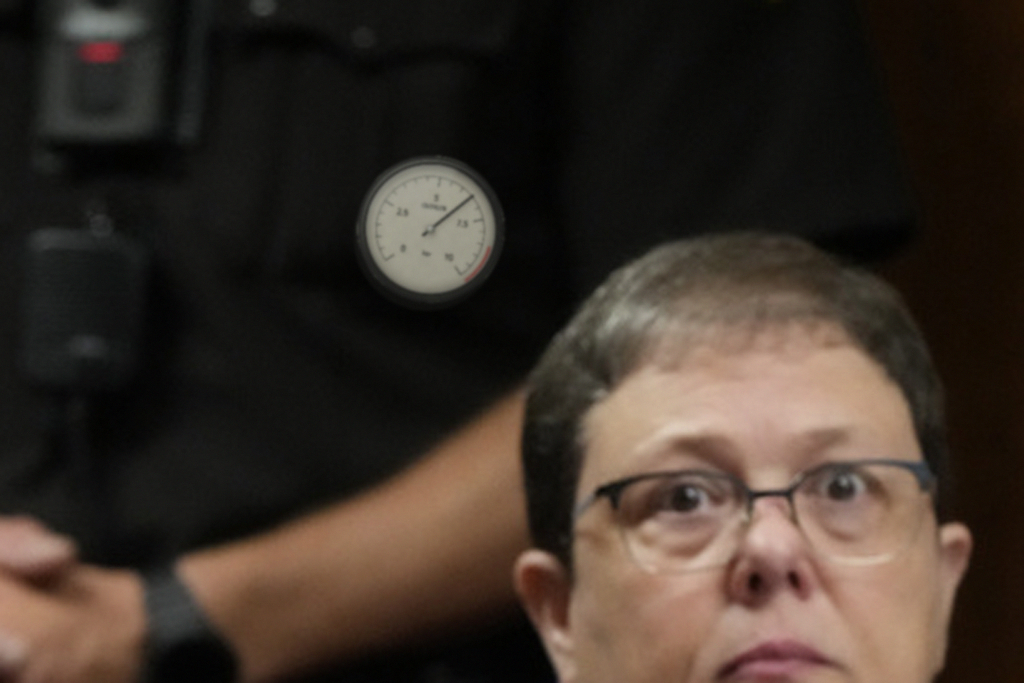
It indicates 6.5 bar
